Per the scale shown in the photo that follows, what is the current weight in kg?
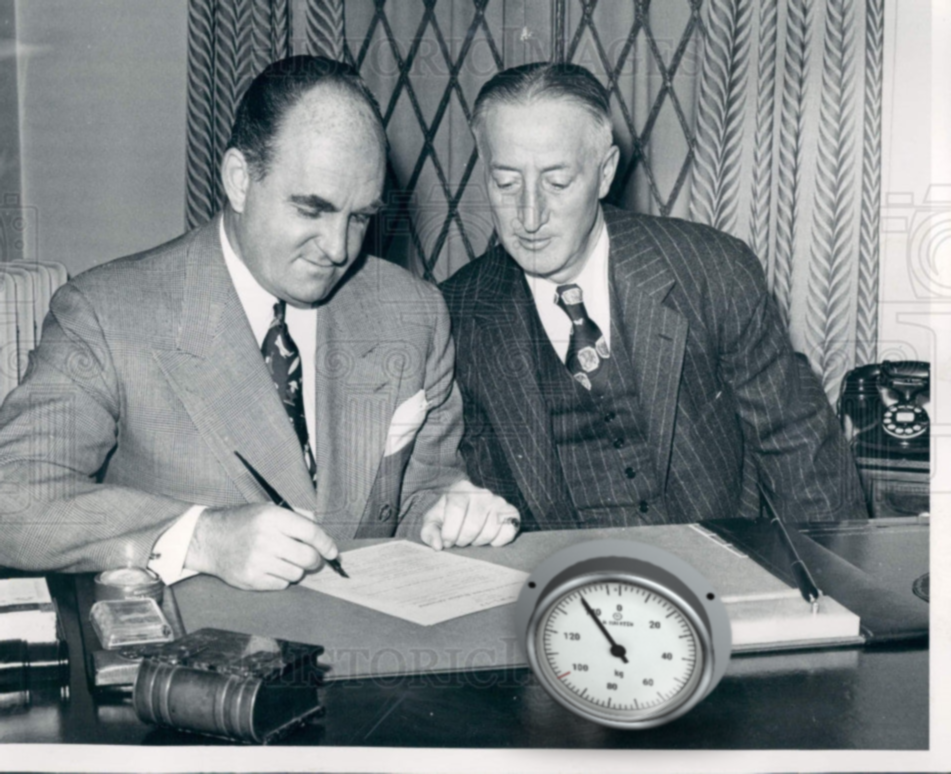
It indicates 140 kg
